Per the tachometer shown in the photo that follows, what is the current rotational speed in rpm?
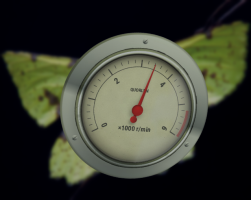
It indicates 3400 rpm
